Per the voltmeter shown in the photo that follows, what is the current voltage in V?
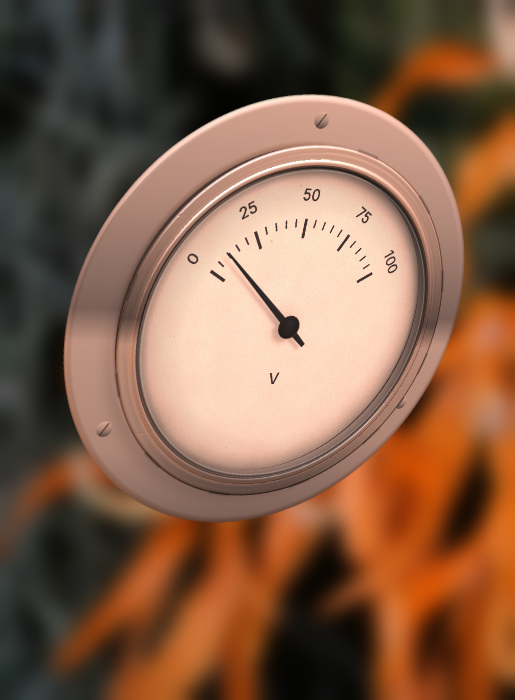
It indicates 10 V
